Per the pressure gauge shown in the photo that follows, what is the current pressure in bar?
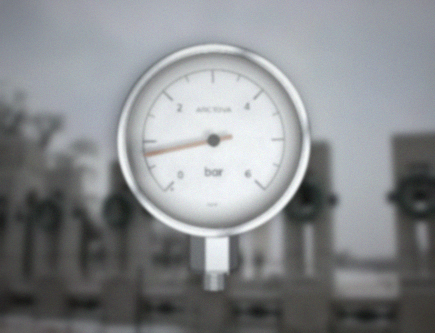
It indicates 0.75 bar
